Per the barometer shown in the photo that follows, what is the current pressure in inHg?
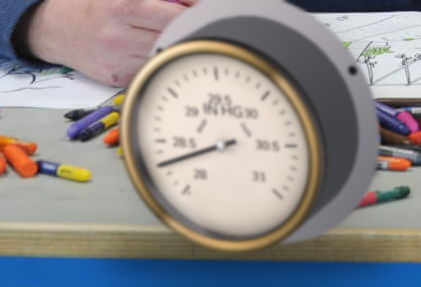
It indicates 28.3 inHg
